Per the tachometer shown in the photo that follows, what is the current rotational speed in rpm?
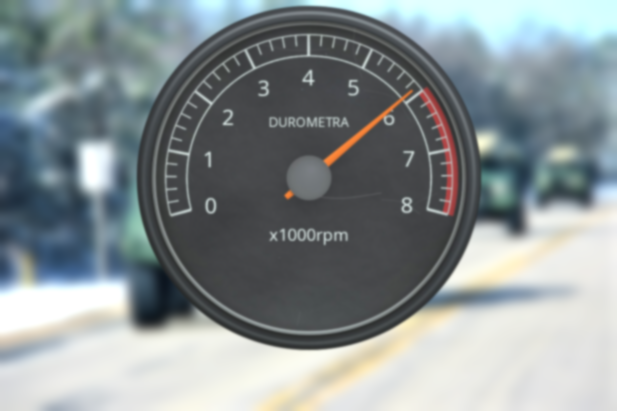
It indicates 5900 rpm
